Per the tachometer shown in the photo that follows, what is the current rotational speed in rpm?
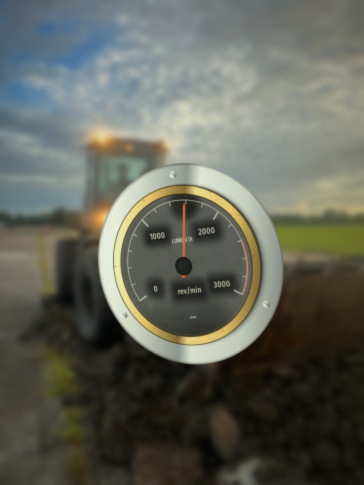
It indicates 1600 rpm
